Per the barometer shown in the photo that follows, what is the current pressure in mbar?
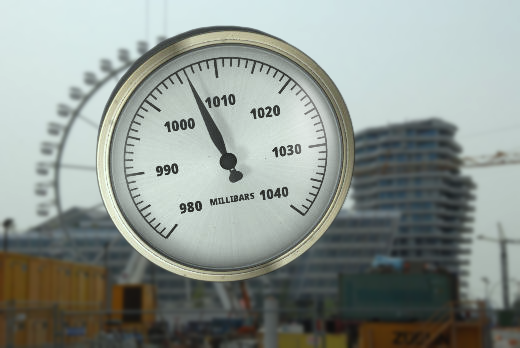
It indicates 1006 mbar
